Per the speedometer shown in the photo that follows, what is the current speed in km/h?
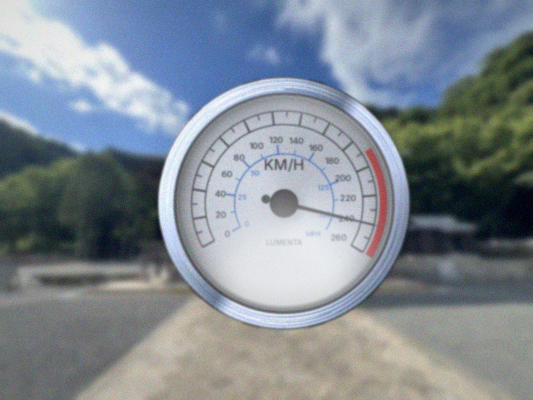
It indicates 240 km/h
